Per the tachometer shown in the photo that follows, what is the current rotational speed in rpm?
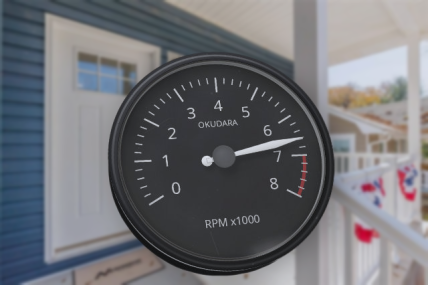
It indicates 6600 rpm
